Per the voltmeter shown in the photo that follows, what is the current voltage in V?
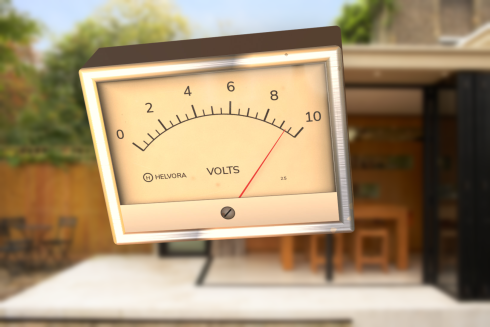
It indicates 9.25 V
